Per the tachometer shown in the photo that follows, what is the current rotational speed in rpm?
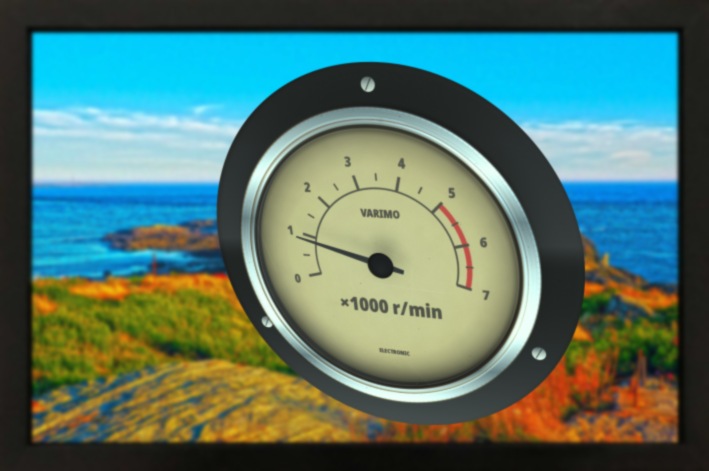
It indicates 1000 rpm
